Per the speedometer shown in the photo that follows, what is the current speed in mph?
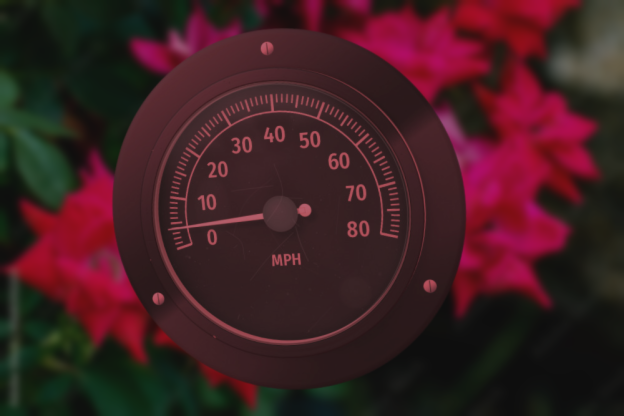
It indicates 4 mph
